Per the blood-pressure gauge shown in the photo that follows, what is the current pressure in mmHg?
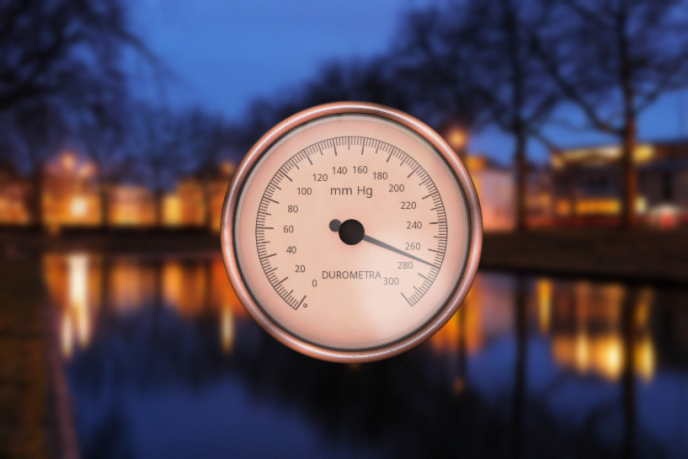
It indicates 270 mmHg
